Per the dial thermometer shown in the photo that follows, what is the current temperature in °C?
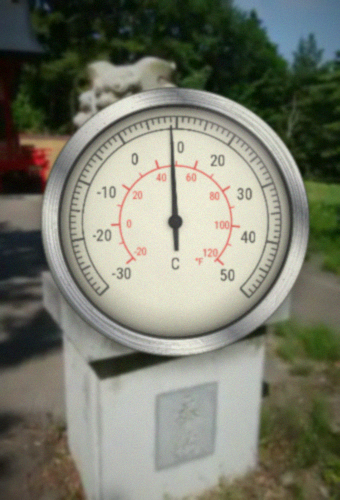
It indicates 9 °C
